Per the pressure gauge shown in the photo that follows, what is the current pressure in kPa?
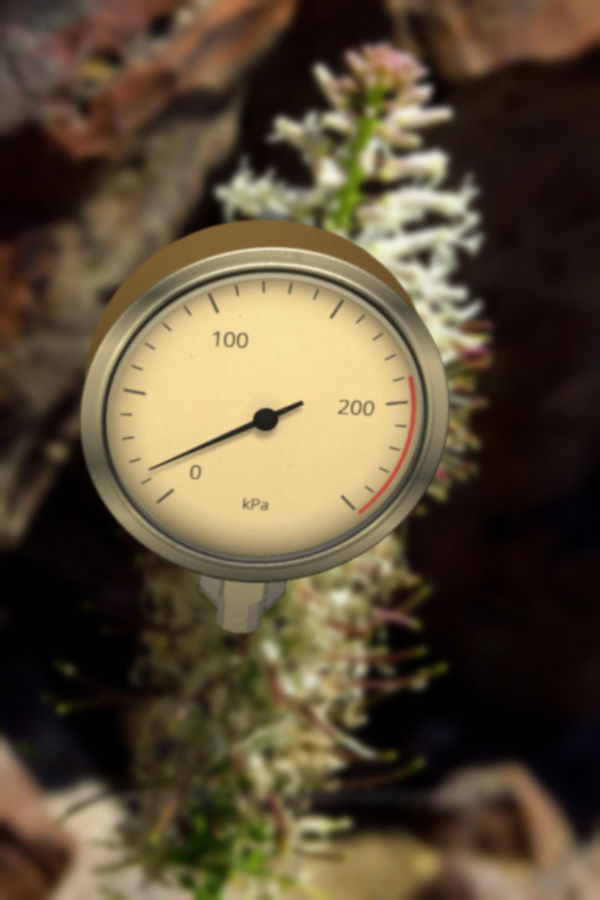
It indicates 15 kPa
